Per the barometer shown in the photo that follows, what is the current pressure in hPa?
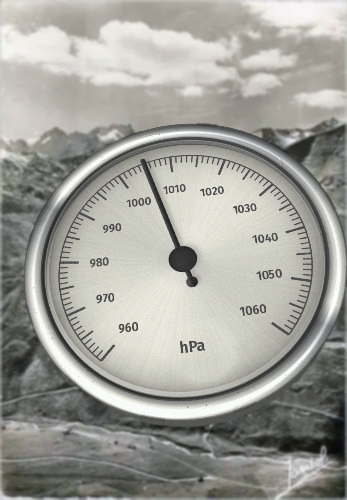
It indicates 1005 hPa
